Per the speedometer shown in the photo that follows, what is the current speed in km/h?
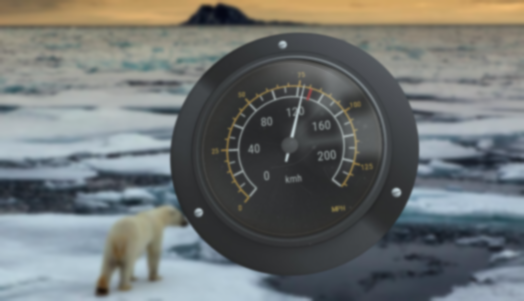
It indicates 125 km/h
